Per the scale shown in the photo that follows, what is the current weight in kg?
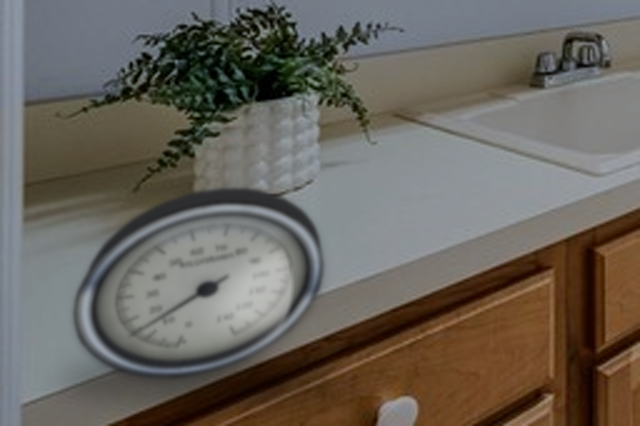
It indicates 15 kg
